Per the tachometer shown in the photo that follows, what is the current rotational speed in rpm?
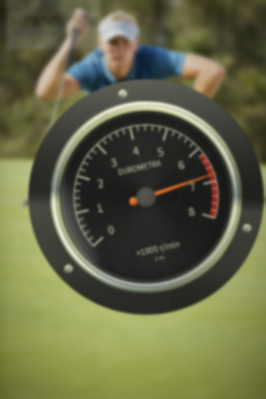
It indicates 6800 rpm
